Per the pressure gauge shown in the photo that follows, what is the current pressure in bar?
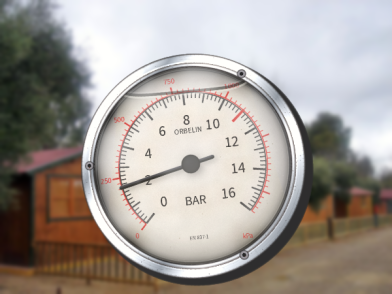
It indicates 2 bar
